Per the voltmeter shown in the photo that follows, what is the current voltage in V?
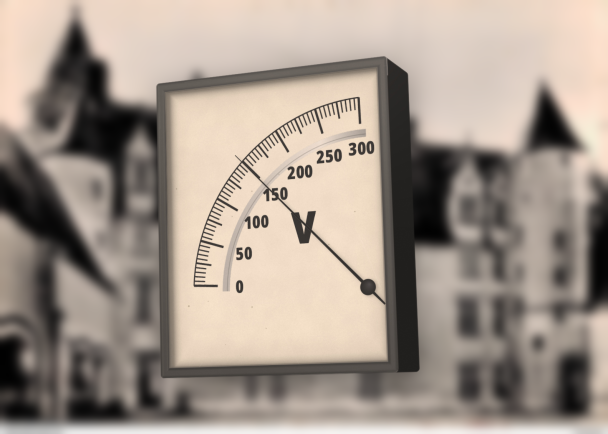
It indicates 150 V
